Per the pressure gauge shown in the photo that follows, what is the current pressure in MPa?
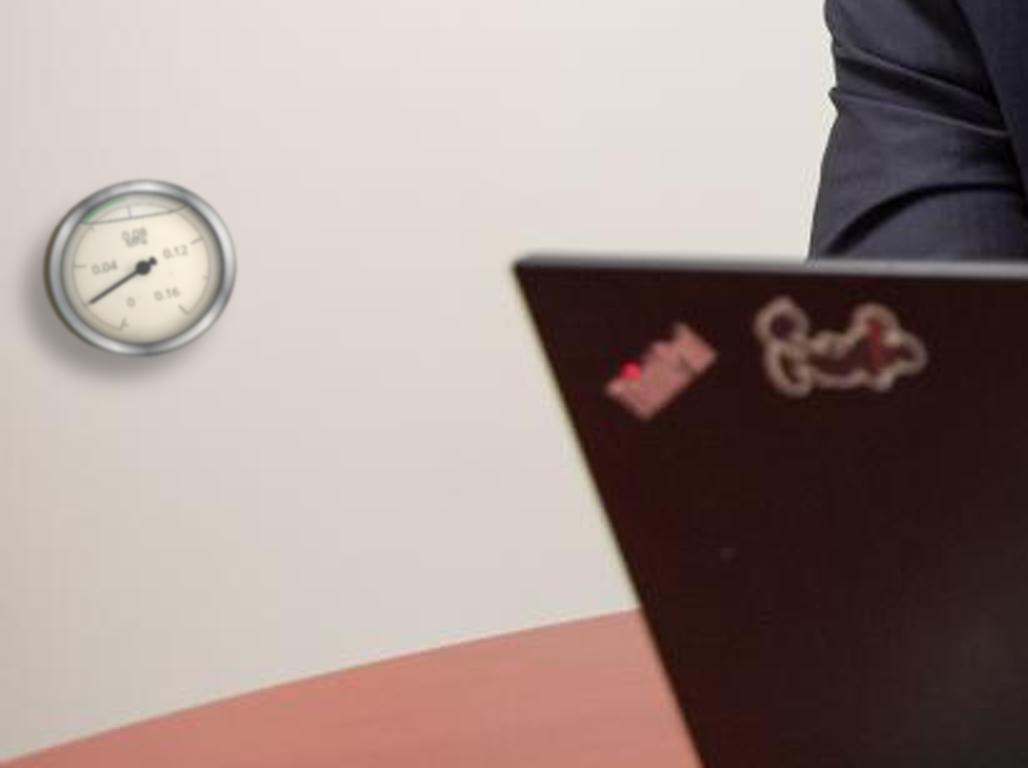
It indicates 0.02 MPa
